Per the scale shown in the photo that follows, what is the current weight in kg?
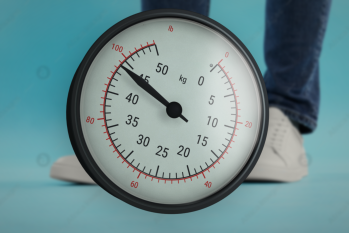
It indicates 44 kg
